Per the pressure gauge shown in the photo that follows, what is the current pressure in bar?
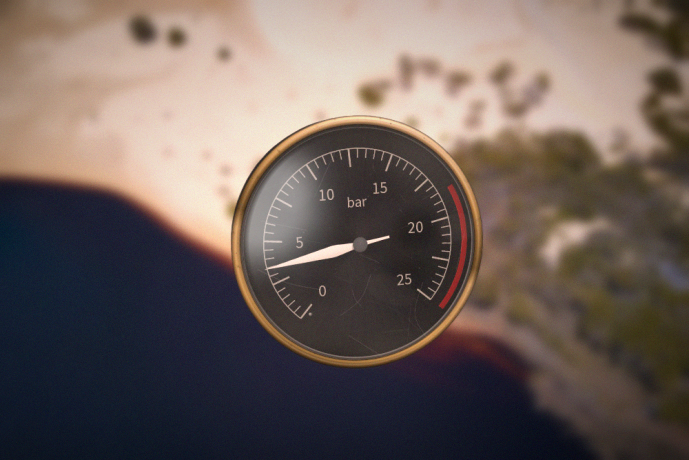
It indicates 3.5 bar
